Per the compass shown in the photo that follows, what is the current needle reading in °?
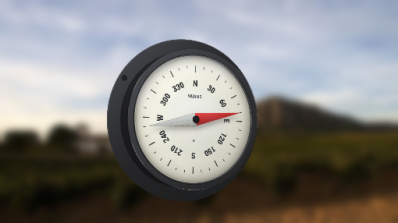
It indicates 80 °
